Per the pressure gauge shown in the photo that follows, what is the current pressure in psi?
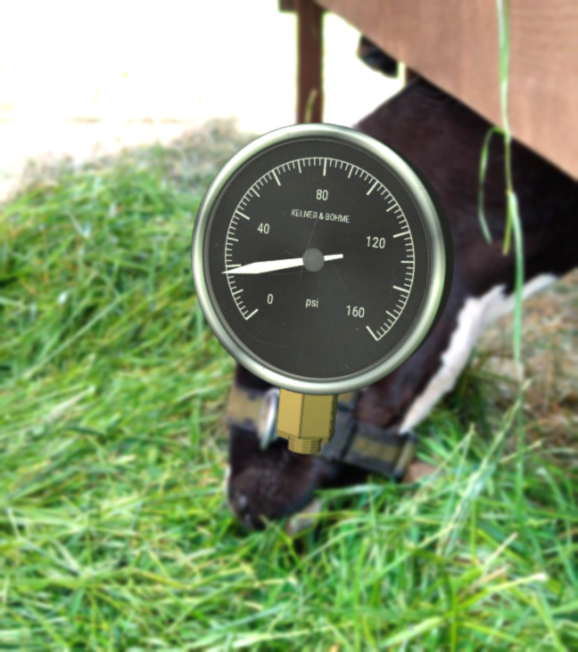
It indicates 18 psi
